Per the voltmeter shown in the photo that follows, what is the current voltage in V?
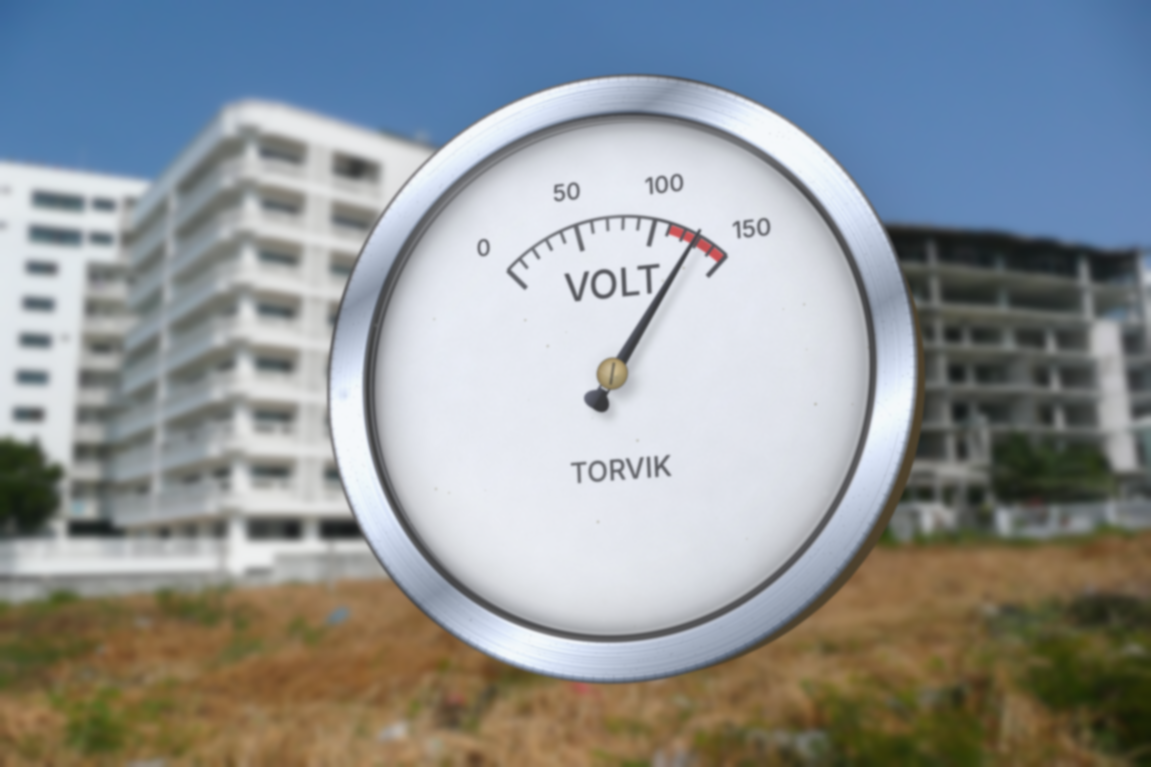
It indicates 130 V
